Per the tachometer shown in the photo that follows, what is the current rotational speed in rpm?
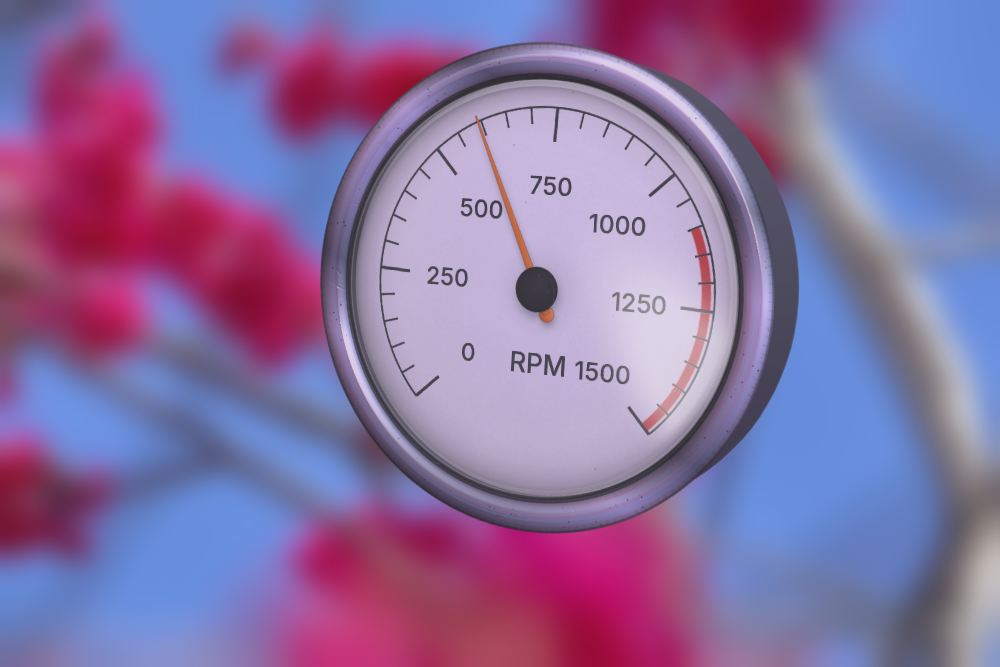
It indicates 600 rpm
